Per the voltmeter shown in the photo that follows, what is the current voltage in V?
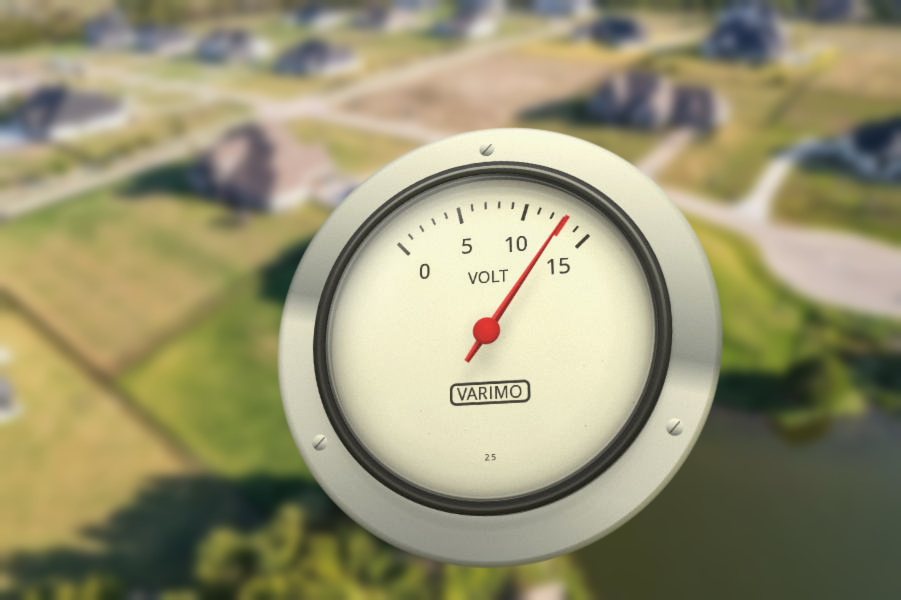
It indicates 13 V
